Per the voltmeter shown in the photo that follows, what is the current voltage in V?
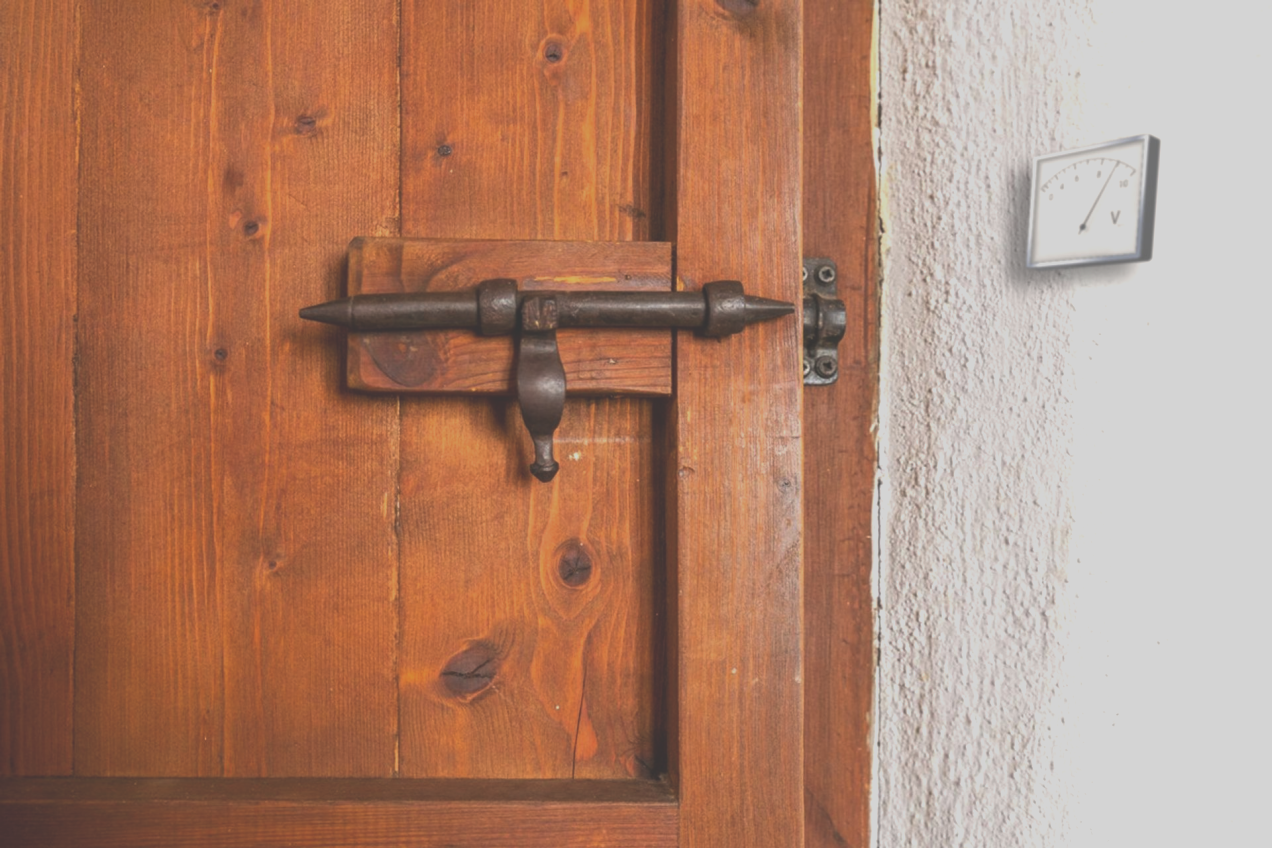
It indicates 9 V
